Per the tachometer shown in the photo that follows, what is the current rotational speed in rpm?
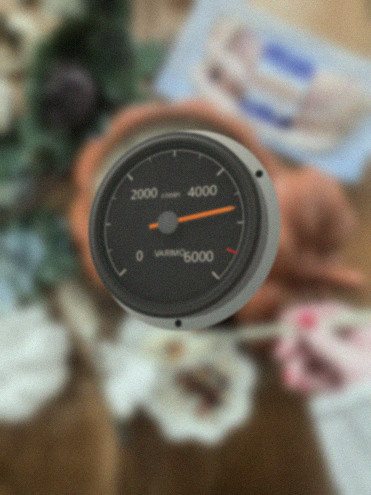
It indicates 4750 rpm
